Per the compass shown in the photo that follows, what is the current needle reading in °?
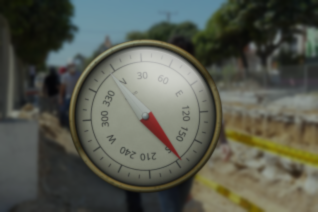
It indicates 175 °
